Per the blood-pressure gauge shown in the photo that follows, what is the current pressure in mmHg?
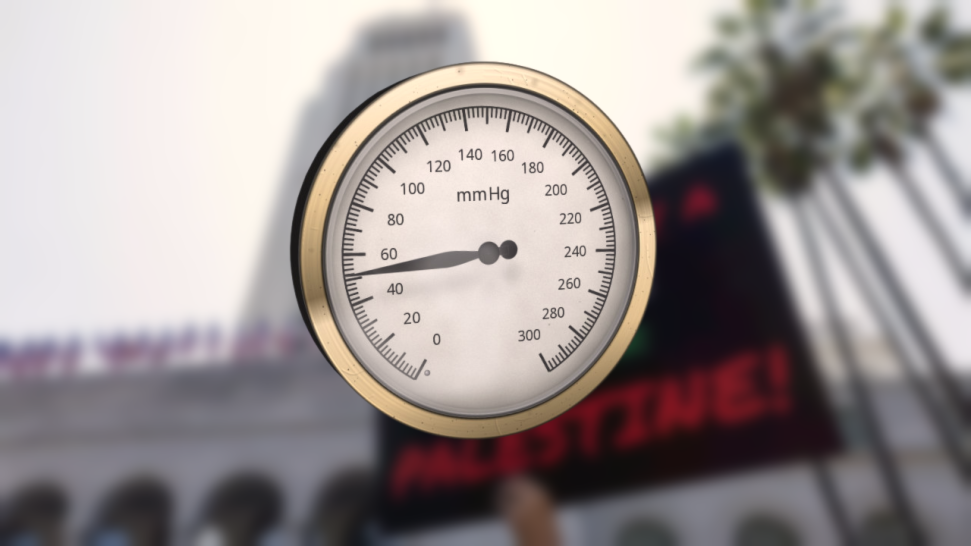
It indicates 52 mmHg
